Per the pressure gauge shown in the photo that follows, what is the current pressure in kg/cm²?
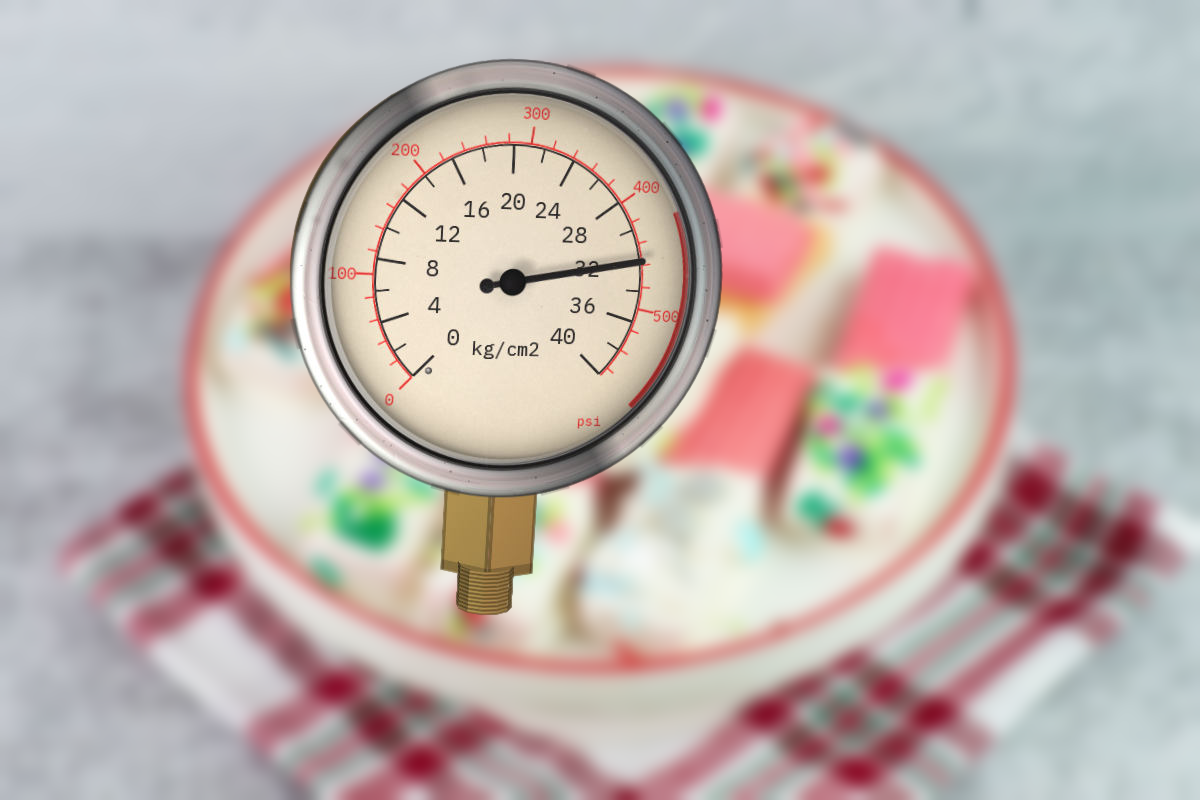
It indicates 32 kg/cm²
